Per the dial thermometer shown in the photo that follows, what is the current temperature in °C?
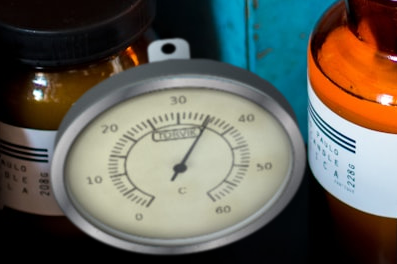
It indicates 35 °C
